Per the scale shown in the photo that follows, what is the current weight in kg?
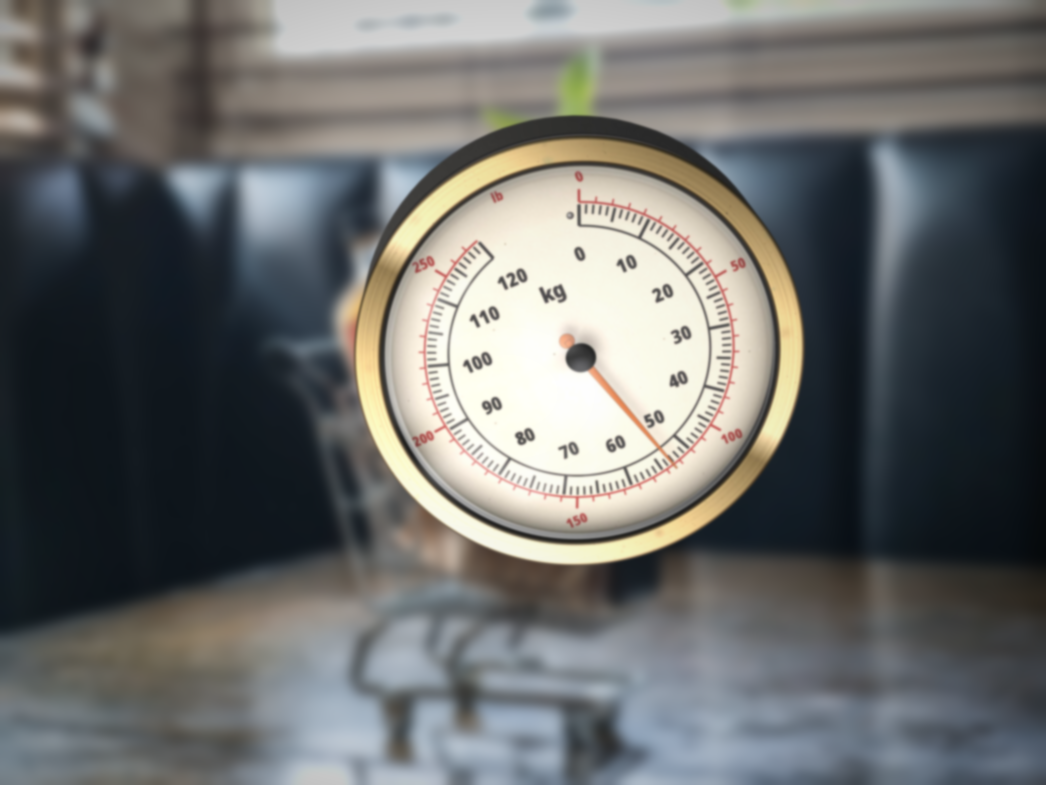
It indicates 53 kg
